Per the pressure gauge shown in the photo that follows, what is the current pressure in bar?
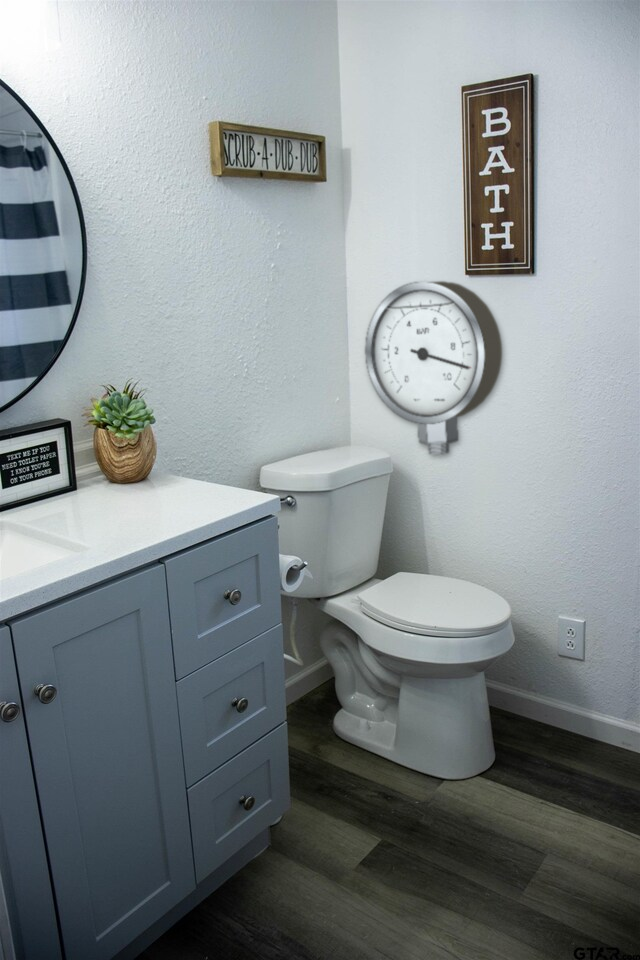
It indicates 9 bar
